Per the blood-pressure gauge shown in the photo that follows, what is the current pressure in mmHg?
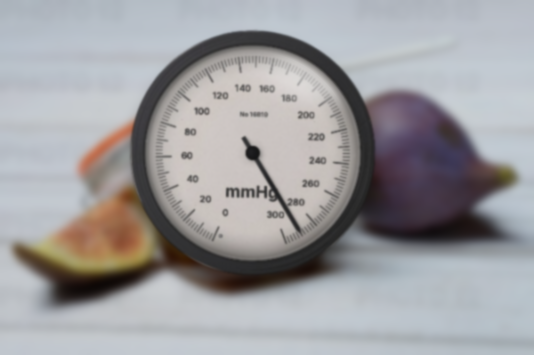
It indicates 290 mmHg
